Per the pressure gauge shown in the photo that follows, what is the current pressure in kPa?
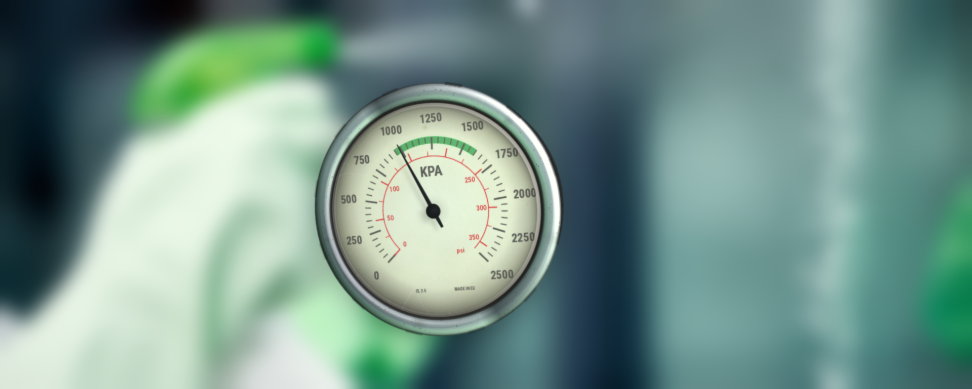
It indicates 1000 kPa
